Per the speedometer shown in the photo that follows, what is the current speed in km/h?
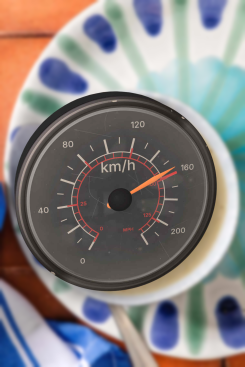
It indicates 155 km/h
